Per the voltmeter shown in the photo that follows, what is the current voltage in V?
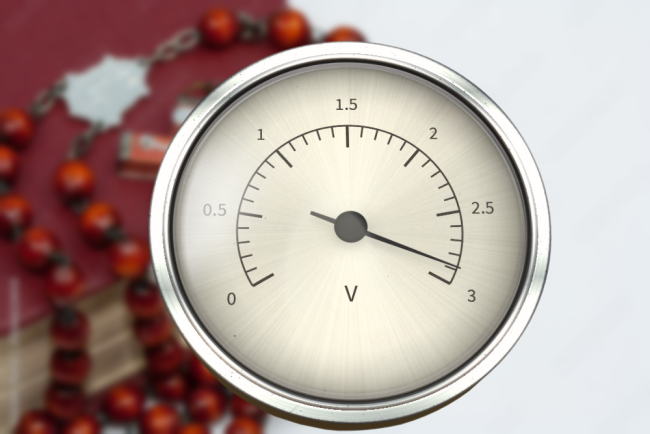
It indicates 2.9 V
